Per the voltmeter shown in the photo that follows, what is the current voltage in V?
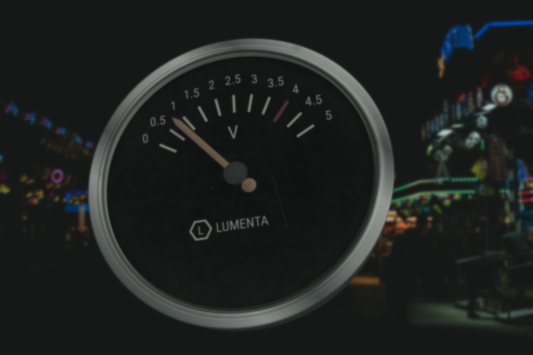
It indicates 0.75 V
